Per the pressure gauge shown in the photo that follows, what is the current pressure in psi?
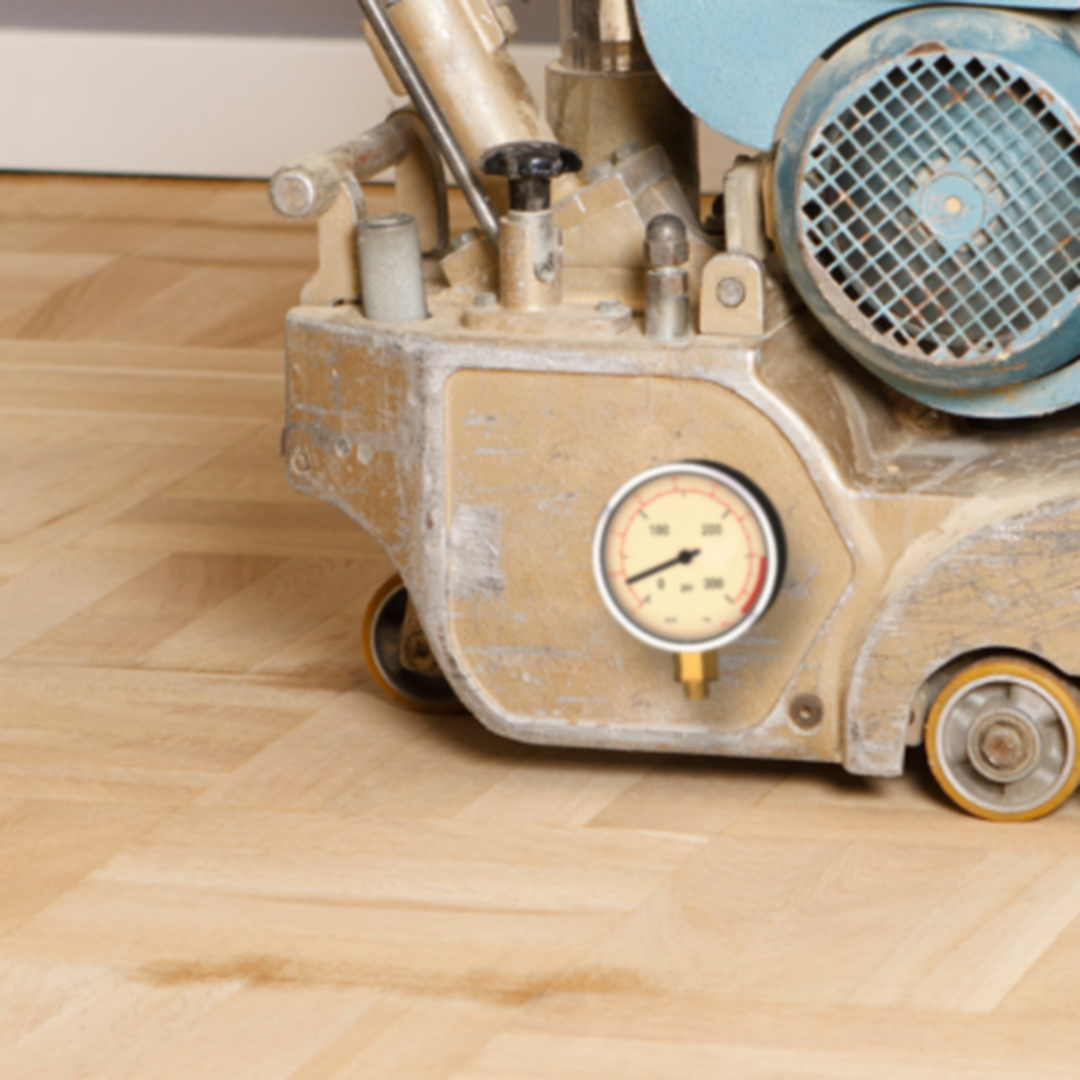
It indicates 25 psi
